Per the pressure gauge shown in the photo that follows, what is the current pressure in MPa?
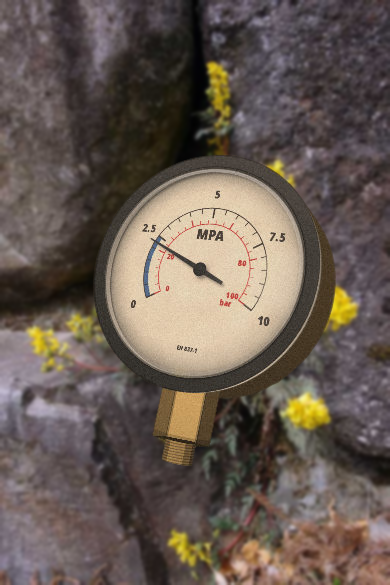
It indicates 2.25 MPa
